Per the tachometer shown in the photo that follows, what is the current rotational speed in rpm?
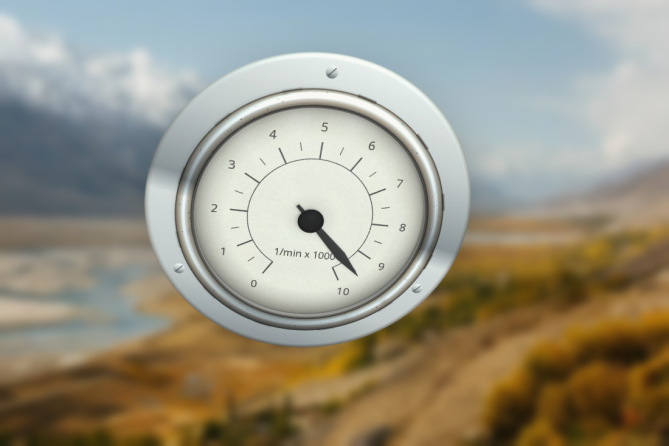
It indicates 9500 rpm
